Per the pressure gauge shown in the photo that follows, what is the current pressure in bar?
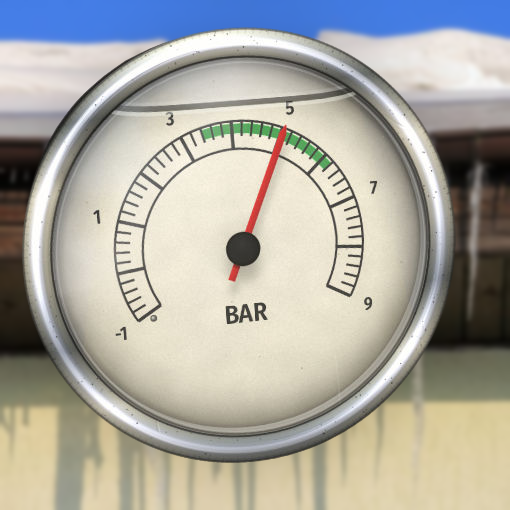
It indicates 5 bar
